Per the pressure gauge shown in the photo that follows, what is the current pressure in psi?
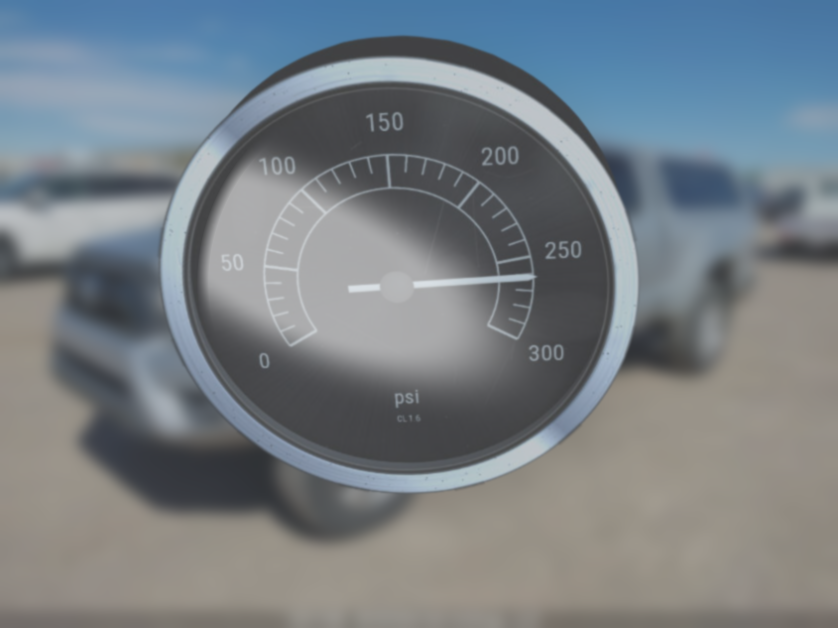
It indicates 260 psi
